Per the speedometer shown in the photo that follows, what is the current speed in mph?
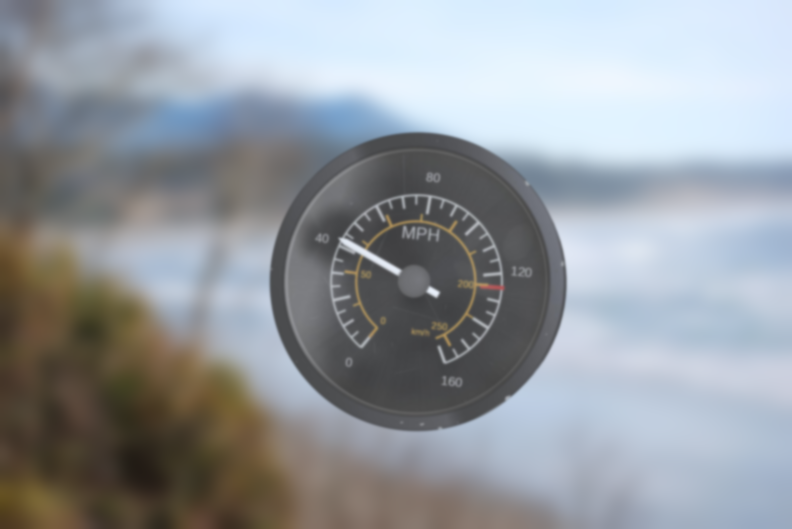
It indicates 42.5 mph
